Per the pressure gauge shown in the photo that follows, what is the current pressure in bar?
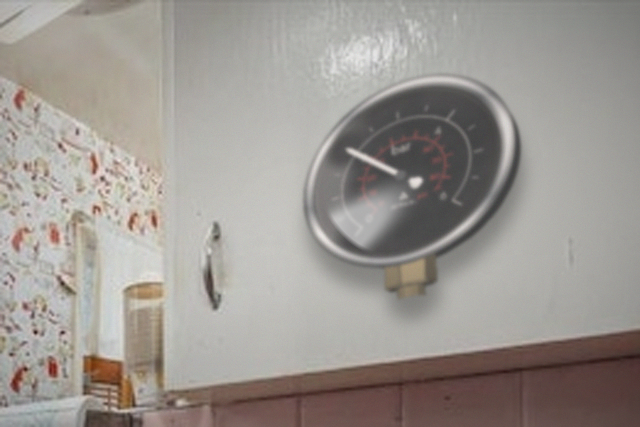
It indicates 2 bar
